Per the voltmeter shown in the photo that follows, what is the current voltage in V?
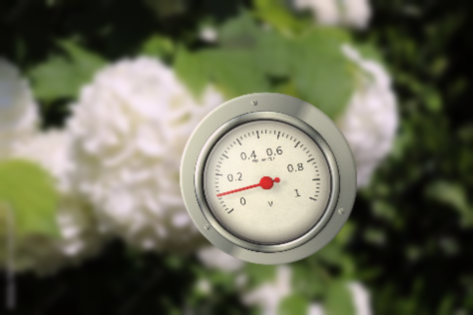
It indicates 0.1 V
